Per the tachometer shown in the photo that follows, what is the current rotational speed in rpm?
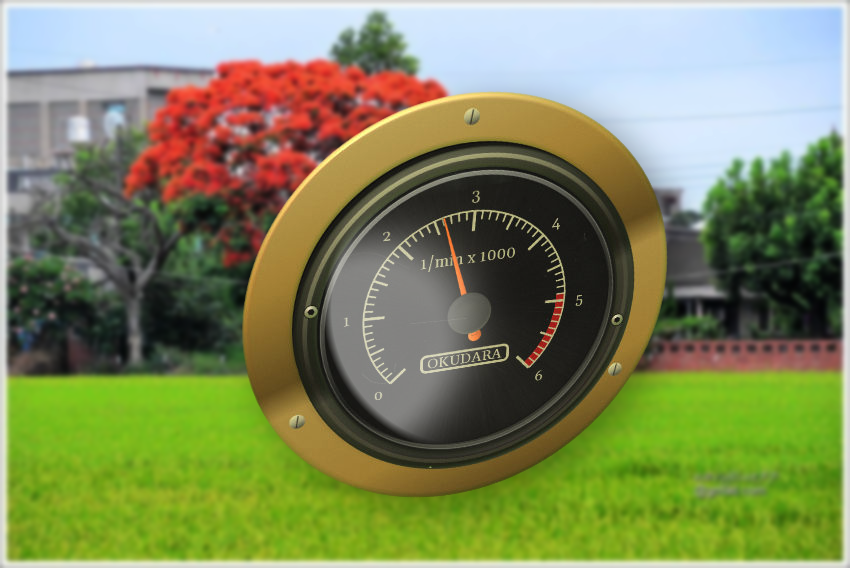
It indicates 2600 rpm
